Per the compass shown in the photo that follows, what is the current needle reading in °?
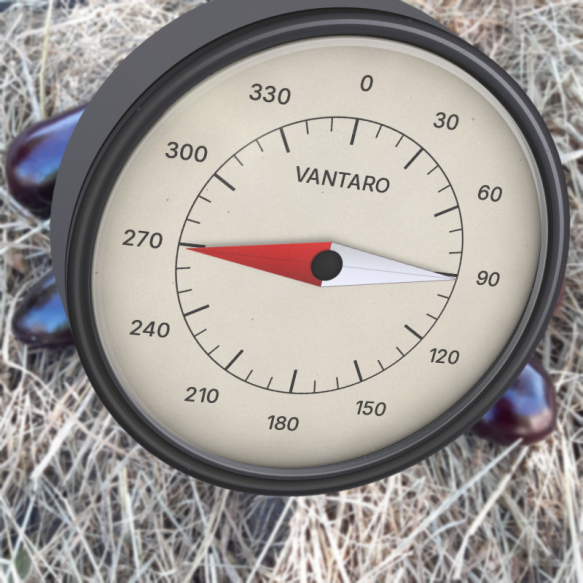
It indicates 270 °
